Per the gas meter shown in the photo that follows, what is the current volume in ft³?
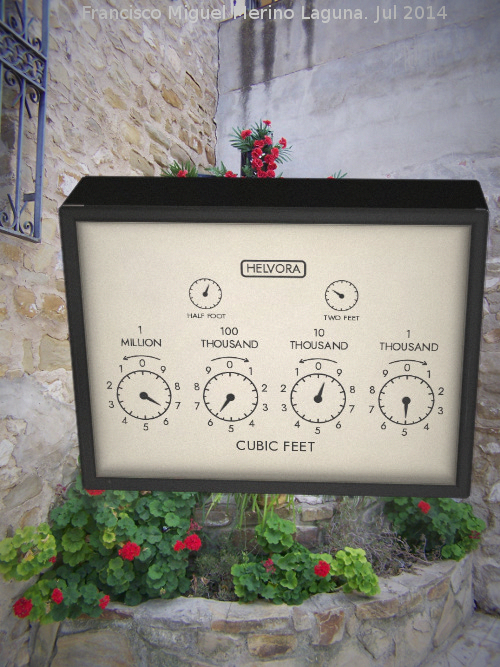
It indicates 659500 ft³
